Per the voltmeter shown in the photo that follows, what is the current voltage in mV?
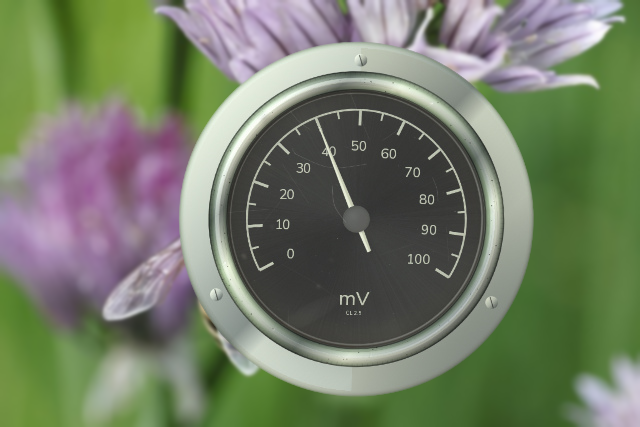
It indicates 40 mV
